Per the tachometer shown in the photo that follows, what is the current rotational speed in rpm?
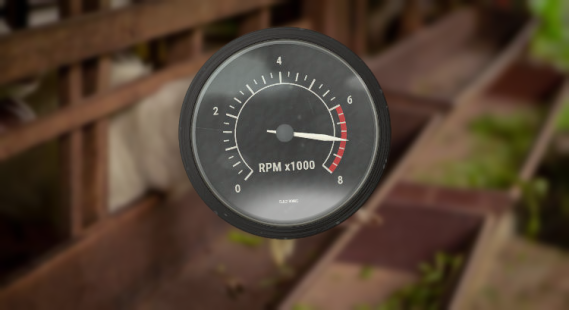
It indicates 7000 rpm
